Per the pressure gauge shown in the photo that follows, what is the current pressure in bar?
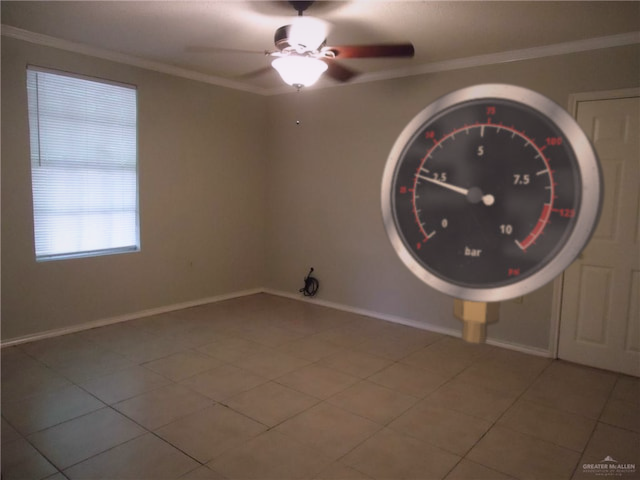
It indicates 2.25 bar
